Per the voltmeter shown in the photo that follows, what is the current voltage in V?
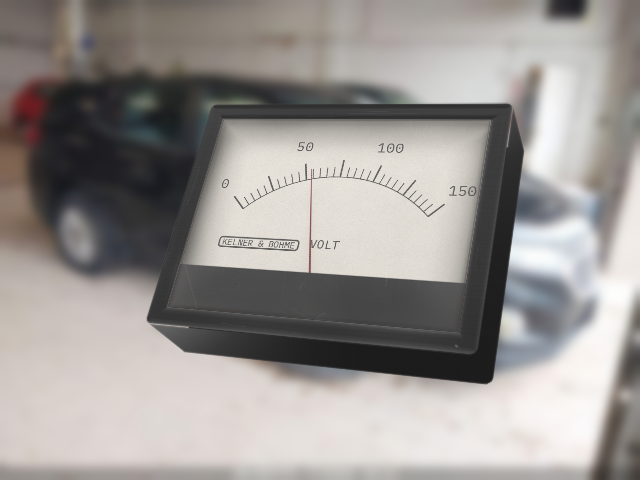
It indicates 55 V
